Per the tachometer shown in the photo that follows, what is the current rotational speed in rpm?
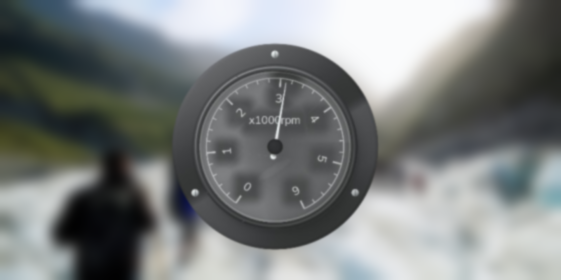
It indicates 3100 rpm
